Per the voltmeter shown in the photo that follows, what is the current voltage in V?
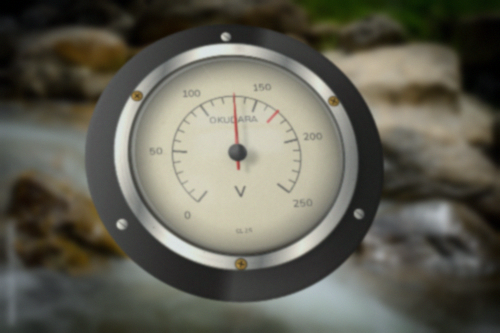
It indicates 130 V
